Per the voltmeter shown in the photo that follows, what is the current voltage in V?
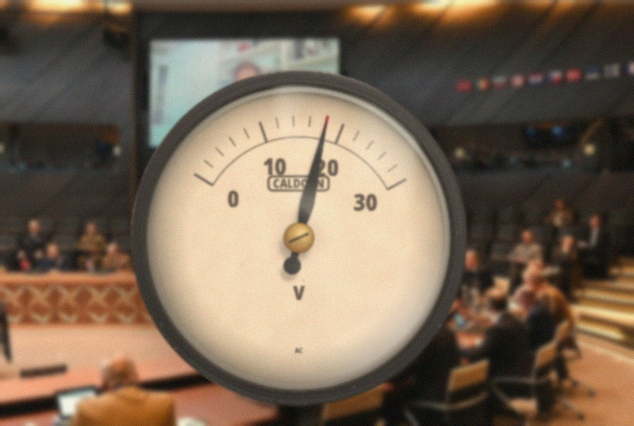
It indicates 18 V
